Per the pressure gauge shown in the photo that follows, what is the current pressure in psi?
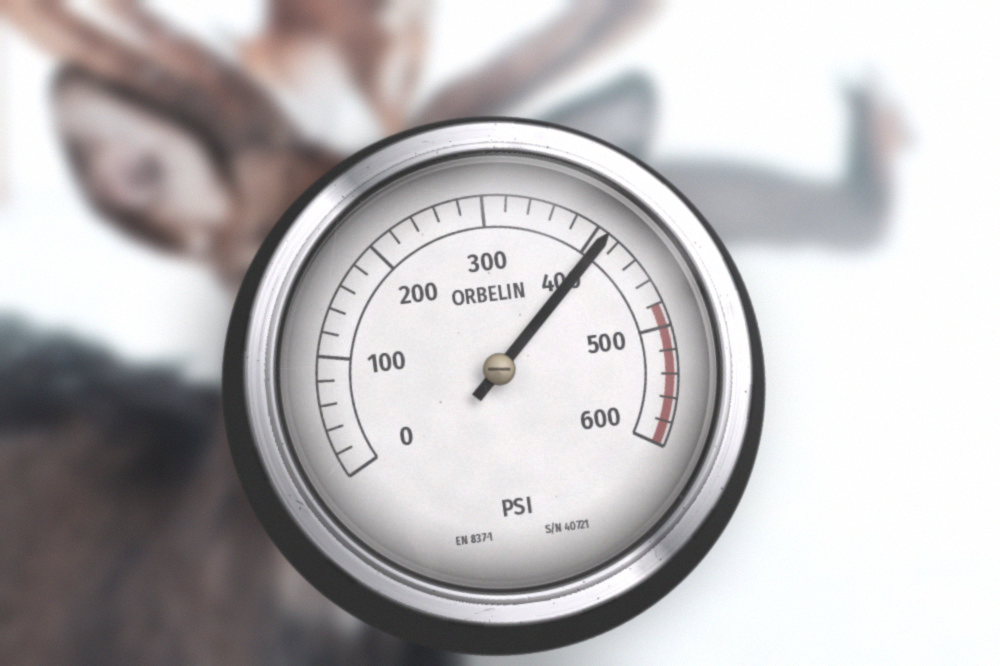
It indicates 410 psi
